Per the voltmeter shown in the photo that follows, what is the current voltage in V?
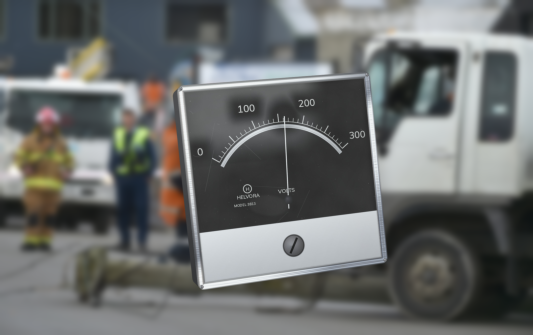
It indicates 160 V
